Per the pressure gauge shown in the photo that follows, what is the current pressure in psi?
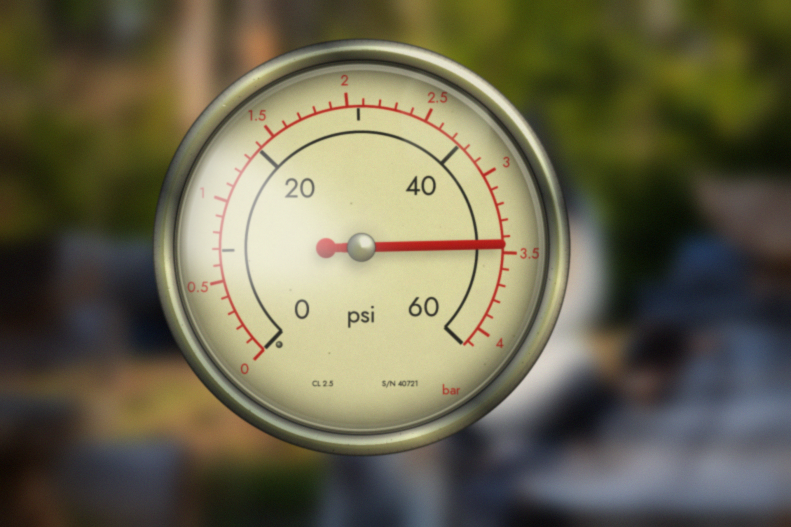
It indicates 50 psi
